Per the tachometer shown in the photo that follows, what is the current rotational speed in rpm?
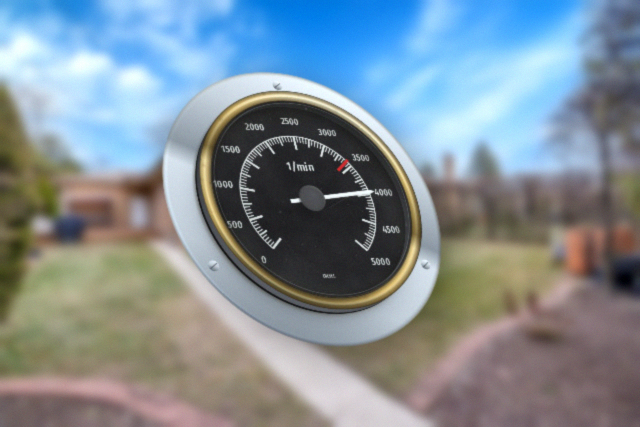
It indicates 4000 rpm
